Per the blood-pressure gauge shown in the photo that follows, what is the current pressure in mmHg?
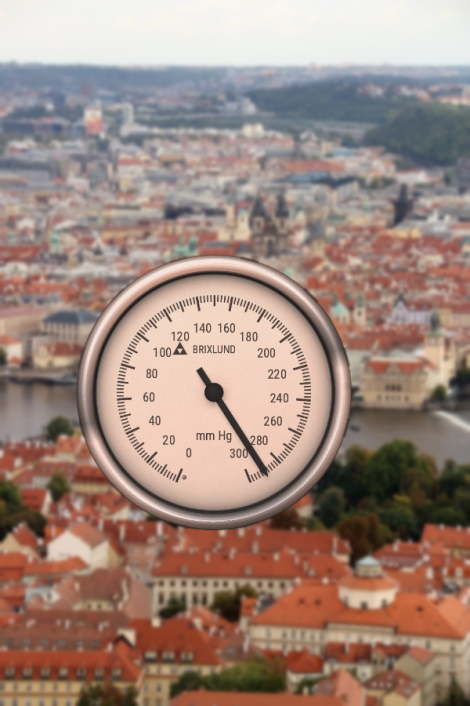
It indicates 290 mmHg
